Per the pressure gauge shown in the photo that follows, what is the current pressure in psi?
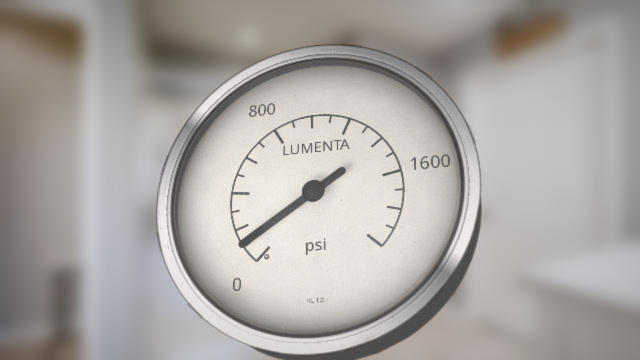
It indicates 100 psi
